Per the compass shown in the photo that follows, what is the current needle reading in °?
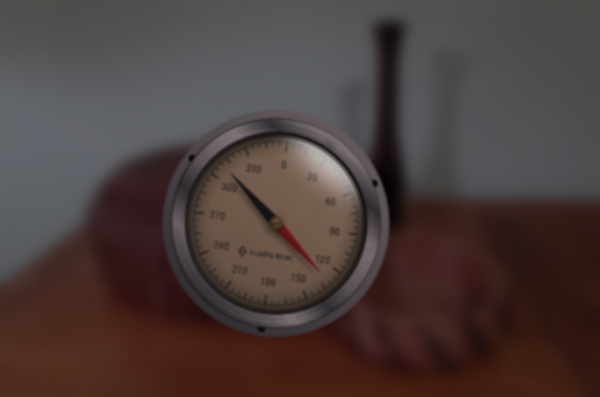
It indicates 130 °
